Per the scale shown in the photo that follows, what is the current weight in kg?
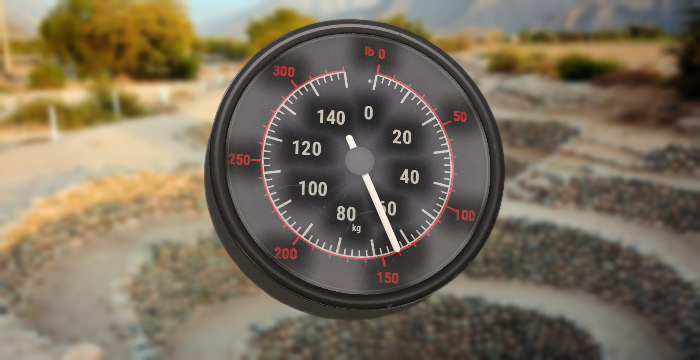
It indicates 64 kg
